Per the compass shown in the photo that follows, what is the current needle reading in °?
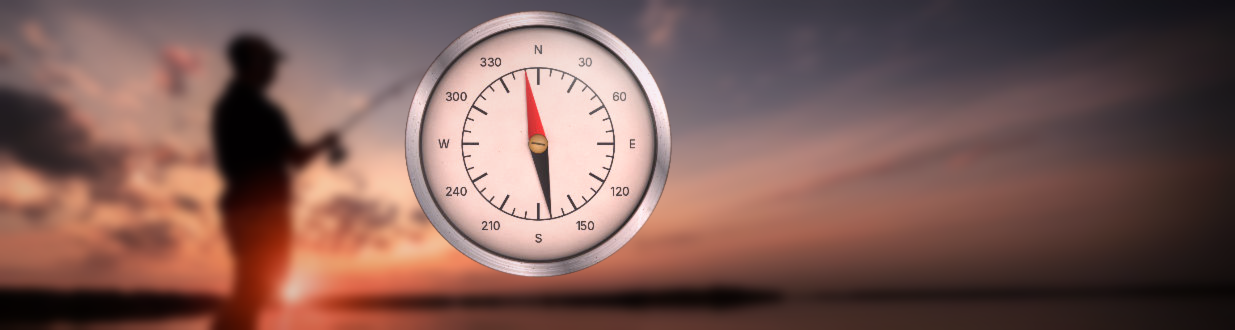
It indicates 350 °
